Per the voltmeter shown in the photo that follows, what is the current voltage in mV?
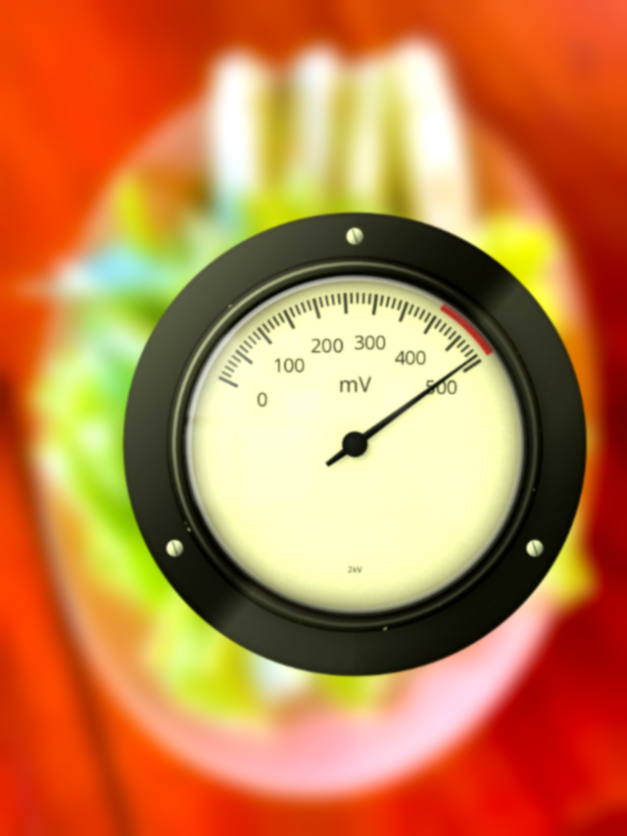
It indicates 490 mV
